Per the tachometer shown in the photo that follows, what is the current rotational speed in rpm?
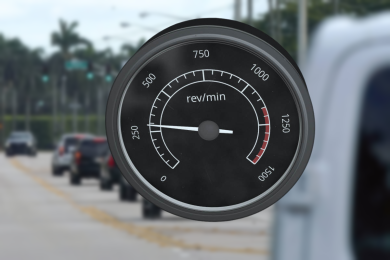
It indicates 300 rpm
